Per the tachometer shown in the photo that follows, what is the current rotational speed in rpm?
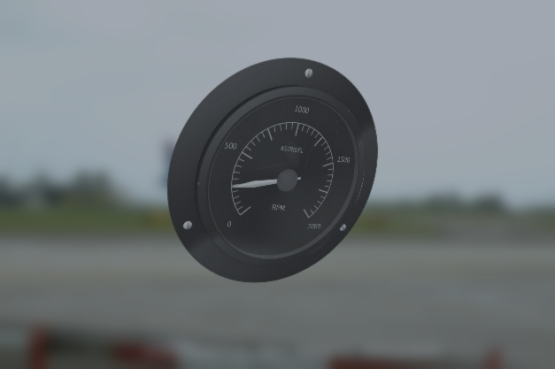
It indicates 250 rpm
